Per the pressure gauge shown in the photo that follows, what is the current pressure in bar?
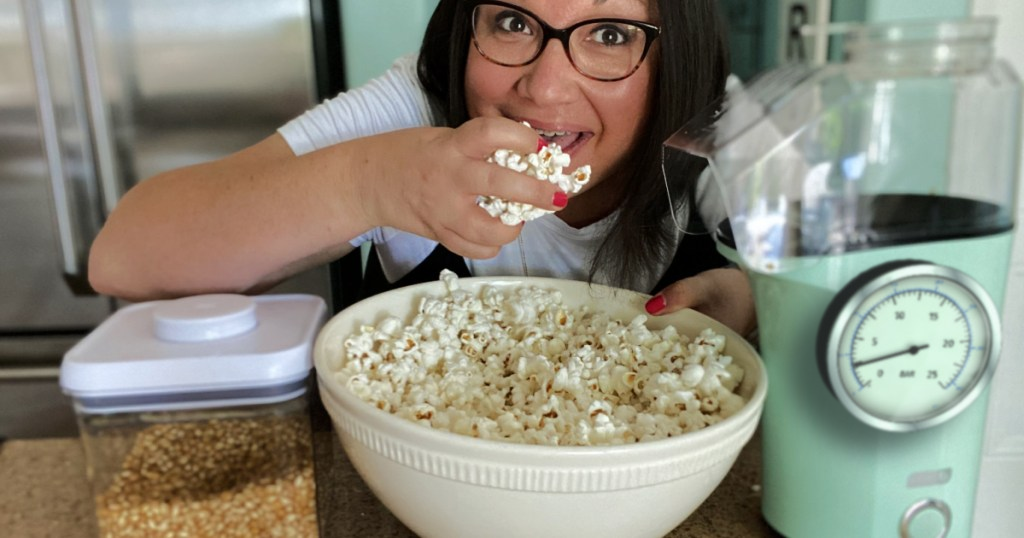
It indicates 2.5 bar
